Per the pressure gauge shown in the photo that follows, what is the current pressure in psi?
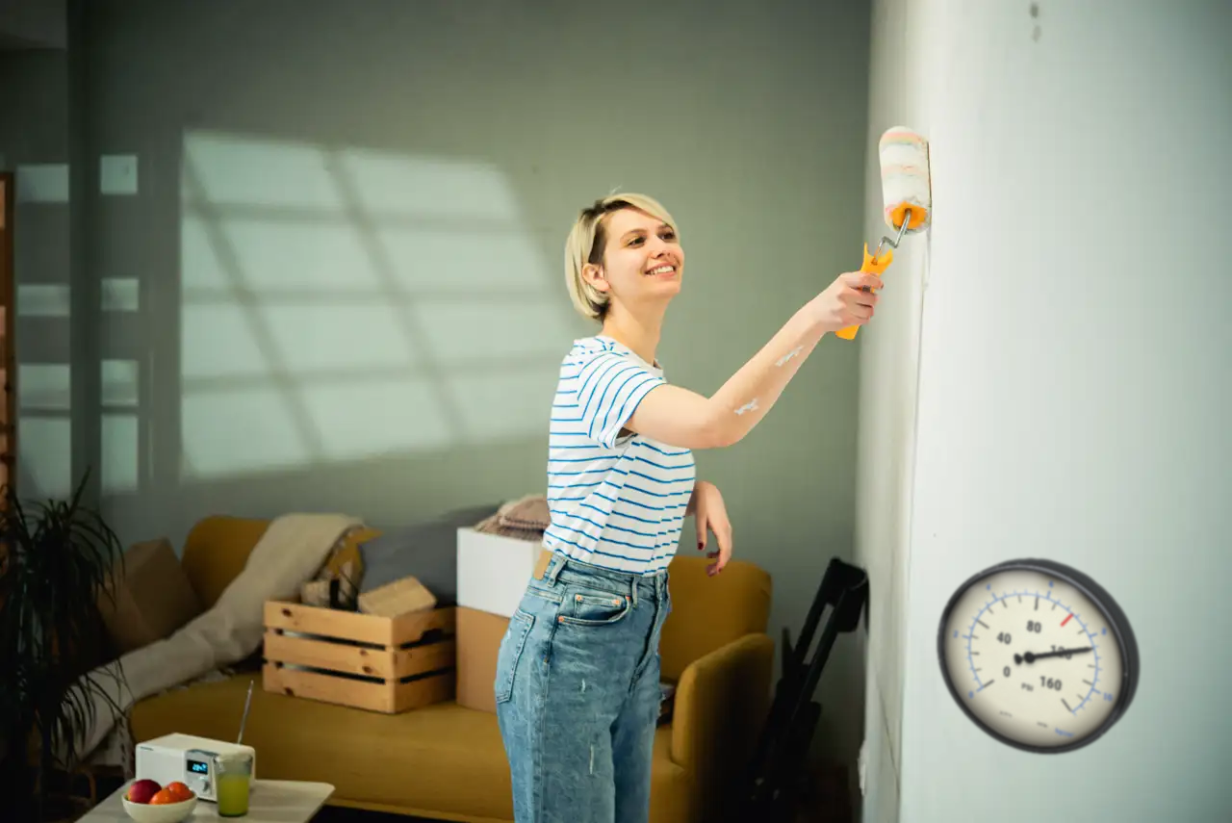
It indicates 120 psi
